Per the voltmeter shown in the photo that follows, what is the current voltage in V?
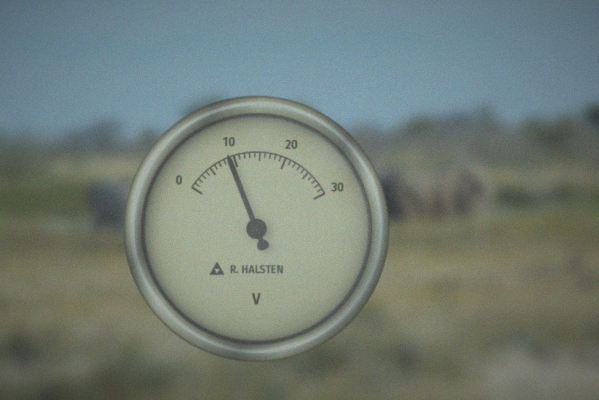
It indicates 9 V
